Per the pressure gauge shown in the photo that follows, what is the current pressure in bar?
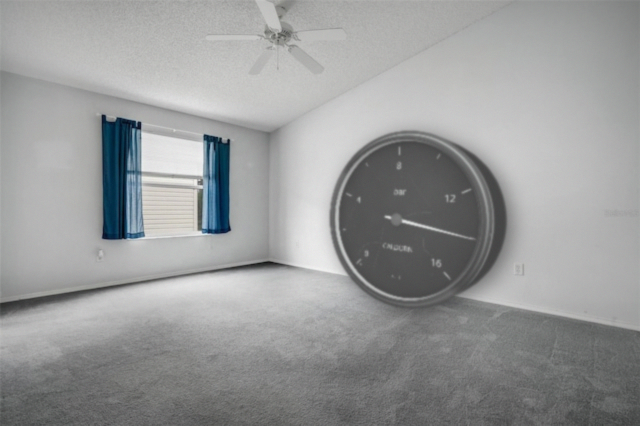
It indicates 14 bar
